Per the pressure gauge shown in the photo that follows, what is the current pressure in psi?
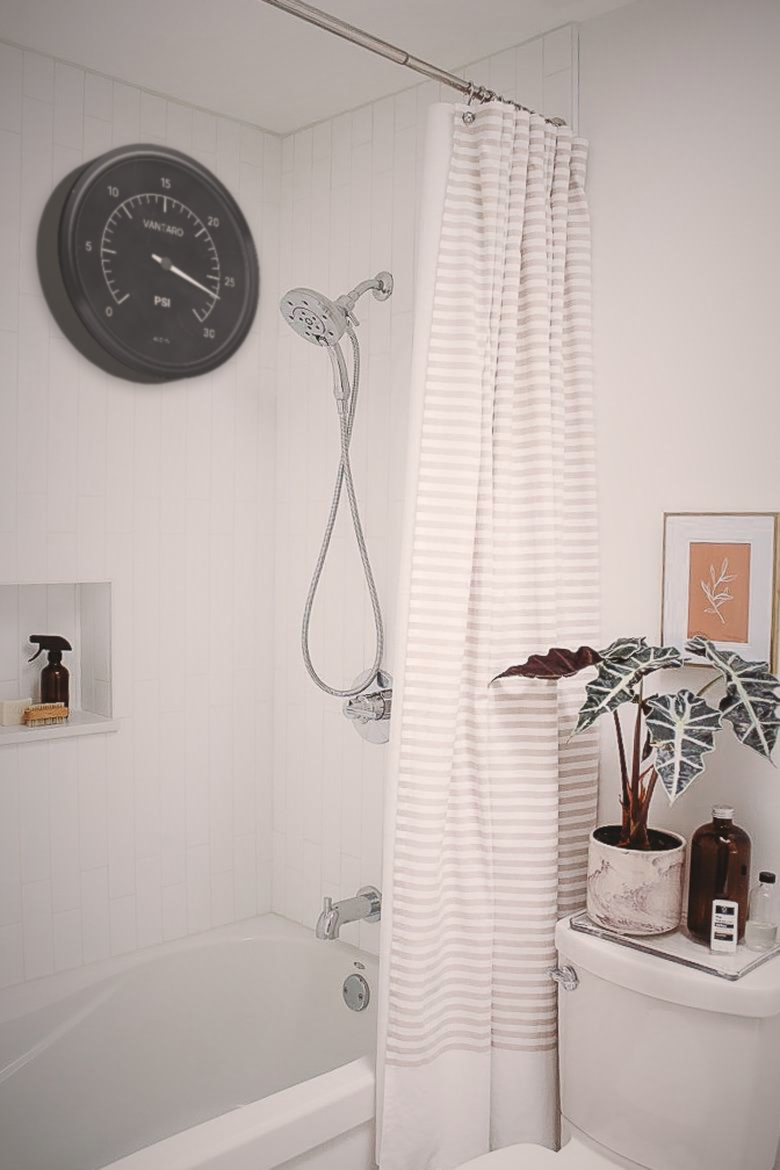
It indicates 27 psi
